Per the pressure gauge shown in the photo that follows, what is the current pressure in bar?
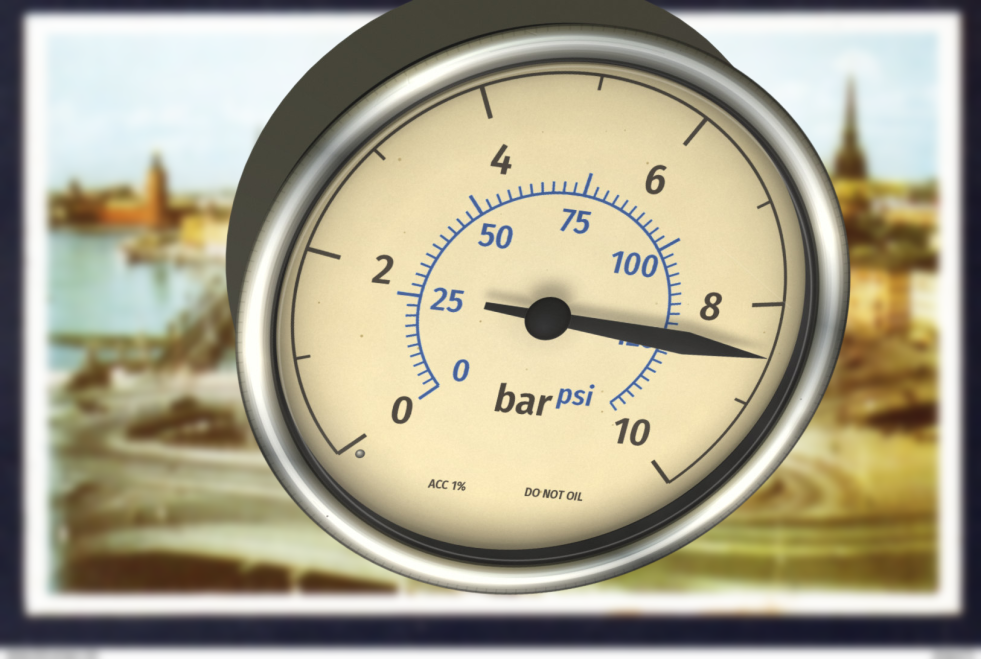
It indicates 8.5 bar
